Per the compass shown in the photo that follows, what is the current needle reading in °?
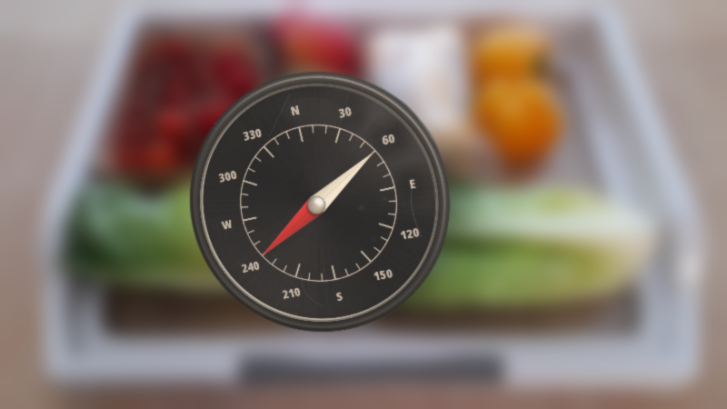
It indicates 240 °
